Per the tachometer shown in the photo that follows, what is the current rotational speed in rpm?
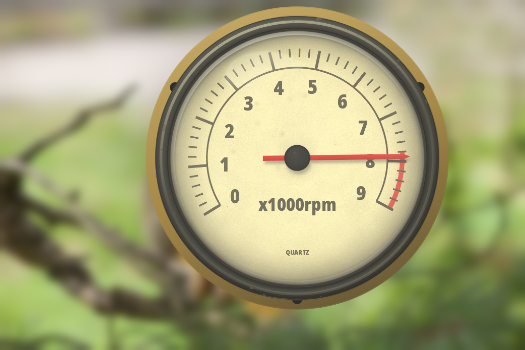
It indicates 7900 rpm
